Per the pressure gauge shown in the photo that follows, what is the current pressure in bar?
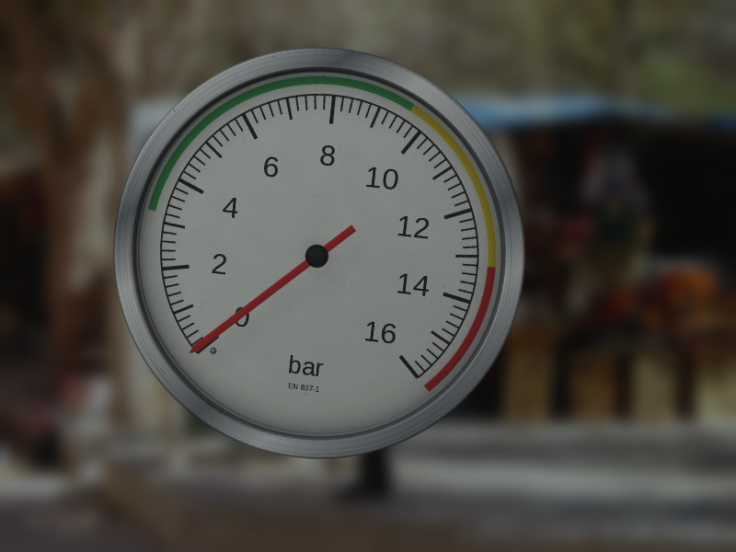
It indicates 0.1 bar
